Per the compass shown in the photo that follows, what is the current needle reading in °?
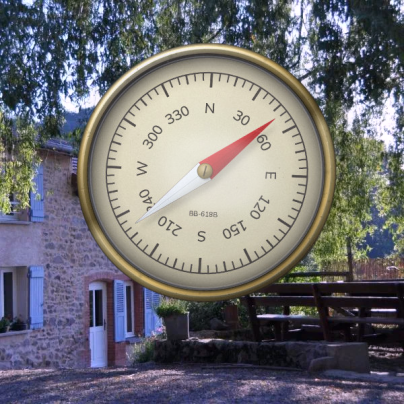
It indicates 50 °
